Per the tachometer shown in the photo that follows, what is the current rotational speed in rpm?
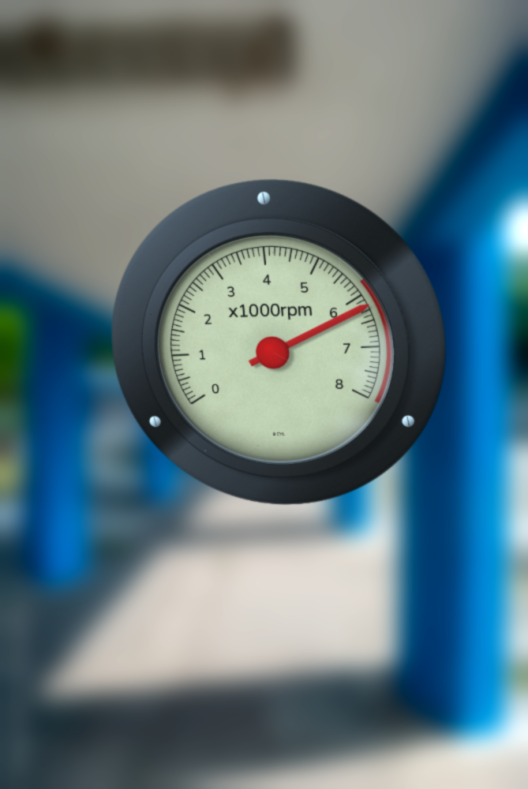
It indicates 6200 rpm
